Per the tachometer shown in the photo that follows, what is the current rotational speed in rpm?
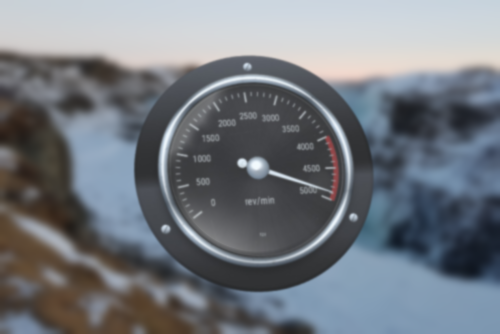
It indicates 4900 rpm
